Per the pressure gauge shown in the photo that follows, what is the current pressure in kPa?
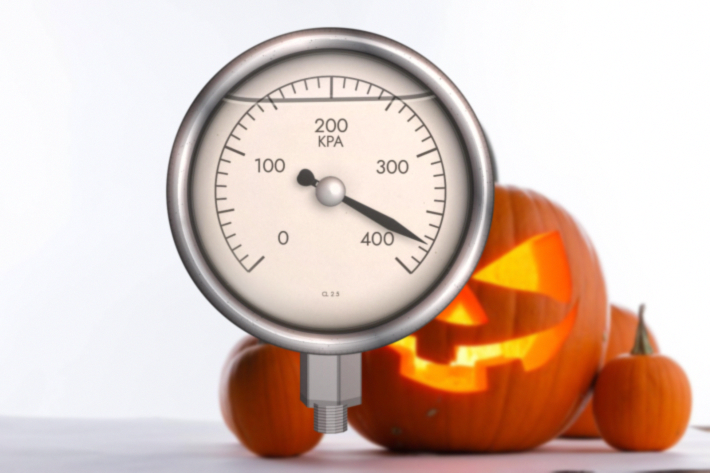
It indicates 375 kPa
